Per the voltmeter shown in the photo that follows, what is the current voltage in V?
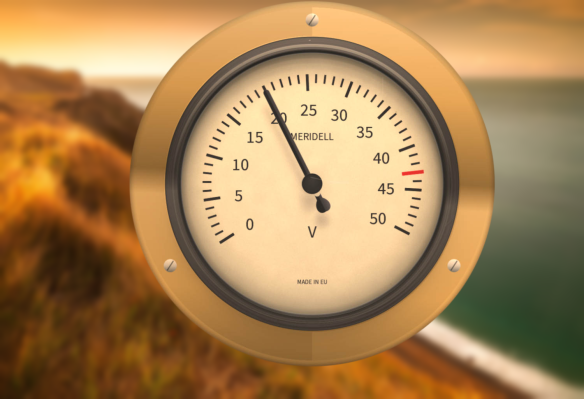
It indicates 20 V
